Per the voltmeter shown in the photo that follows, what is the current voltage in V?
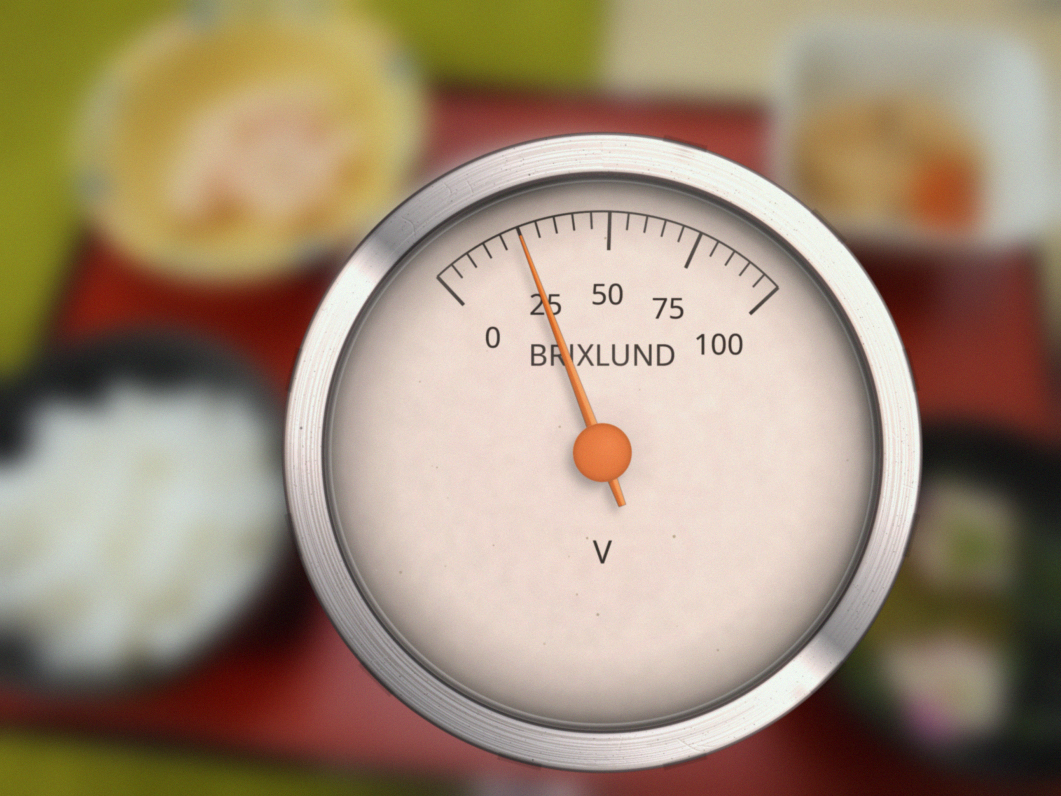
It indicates 25 V
